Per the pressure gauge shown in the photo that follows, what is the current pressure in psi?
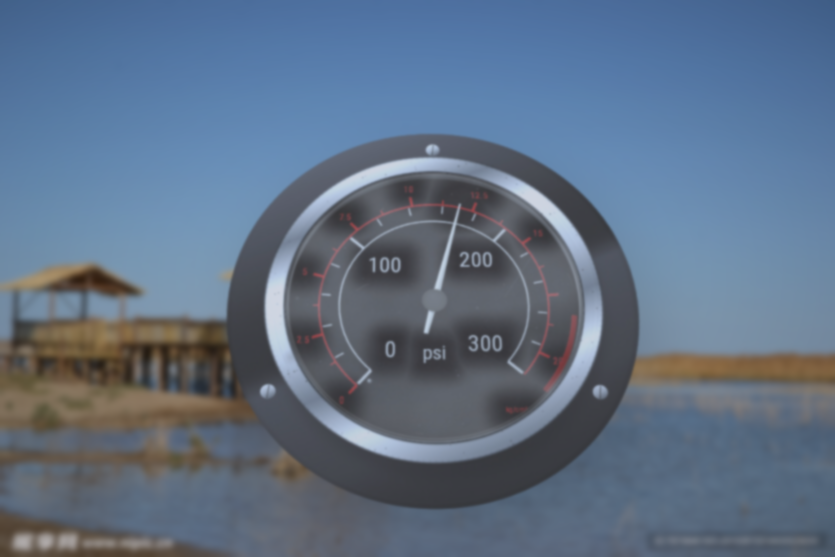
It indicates 170 psi
